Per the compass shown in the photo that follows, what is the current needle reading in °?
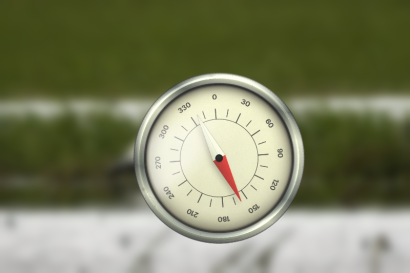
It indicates 157.5 °
